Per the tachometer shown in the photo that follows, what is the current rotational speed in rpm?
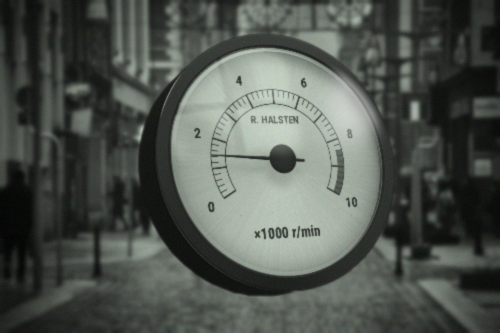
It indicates 1400 rpm
